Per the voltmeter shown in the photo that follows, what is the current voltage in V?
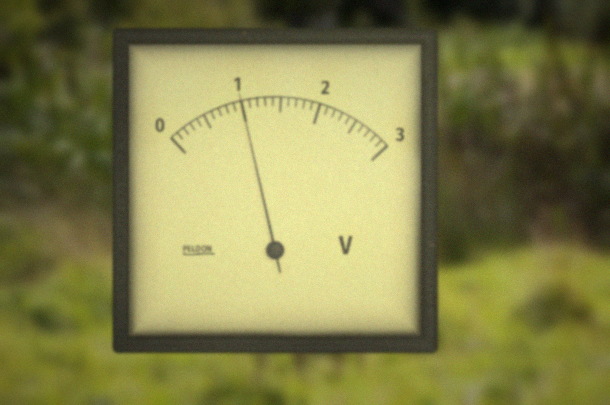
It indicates 1 V
